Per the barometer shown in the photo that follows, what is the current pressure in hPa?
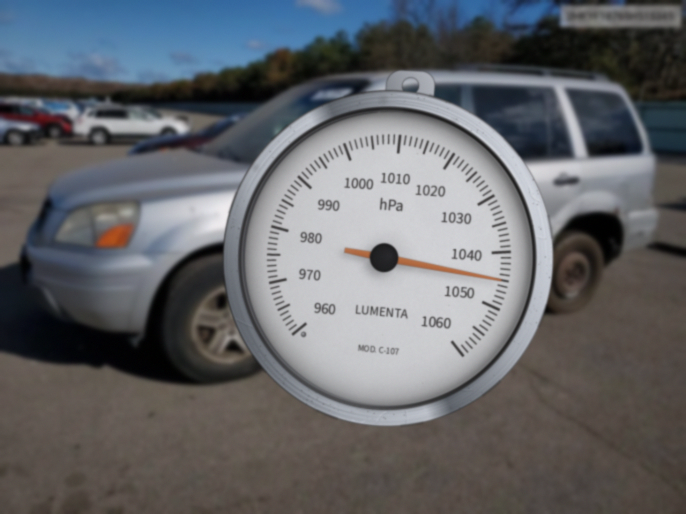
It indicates 1045 hPa
